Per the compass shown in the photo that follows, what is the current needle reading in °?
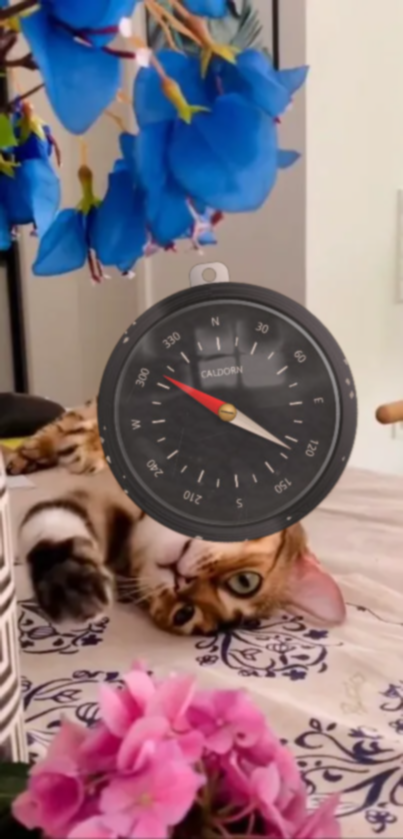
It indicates 307.5 °
